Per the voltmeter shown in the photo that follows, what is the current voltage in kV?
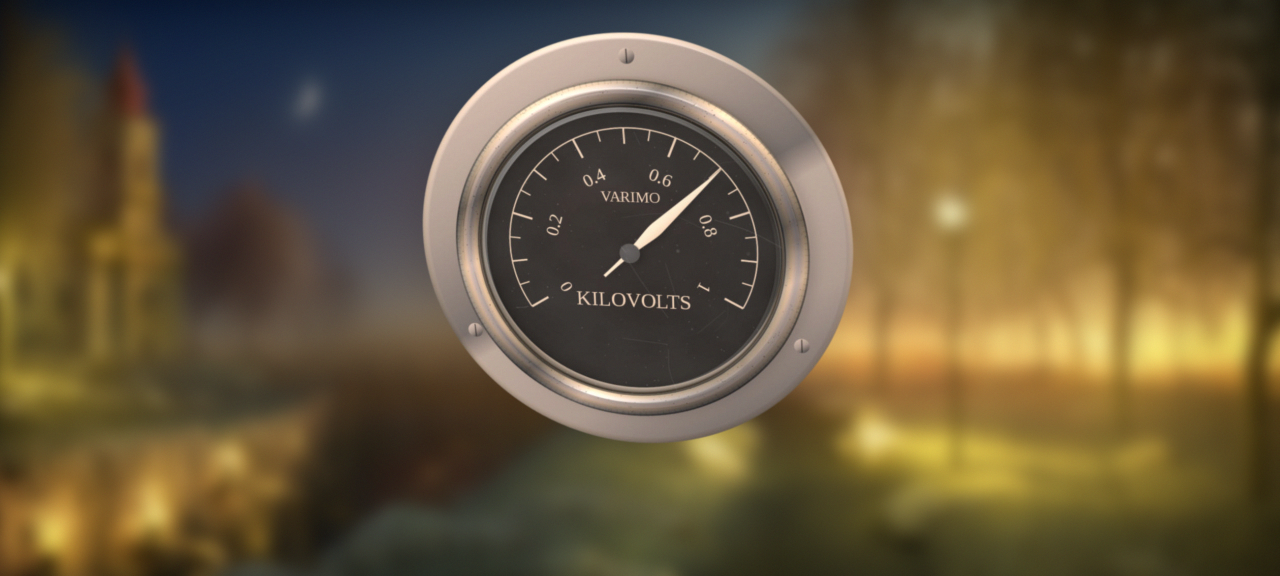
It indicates 0.7 kV
